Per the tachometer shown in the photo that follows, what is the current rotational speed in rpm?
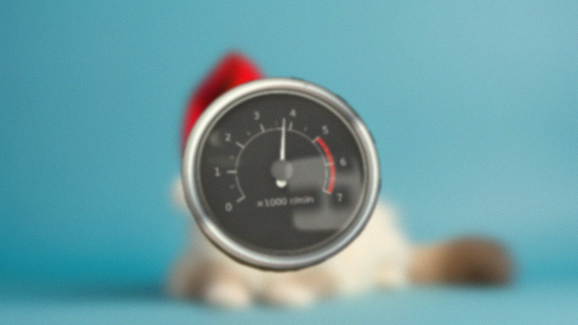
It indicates 3750 rpm
